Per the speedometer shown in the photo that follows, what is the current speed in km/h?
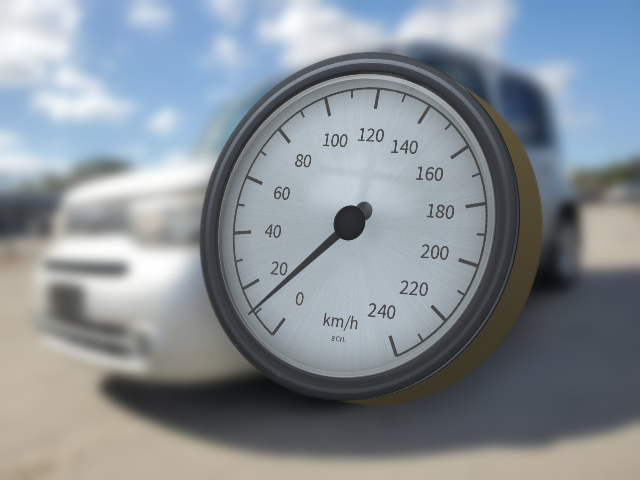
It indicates 10 km/h
